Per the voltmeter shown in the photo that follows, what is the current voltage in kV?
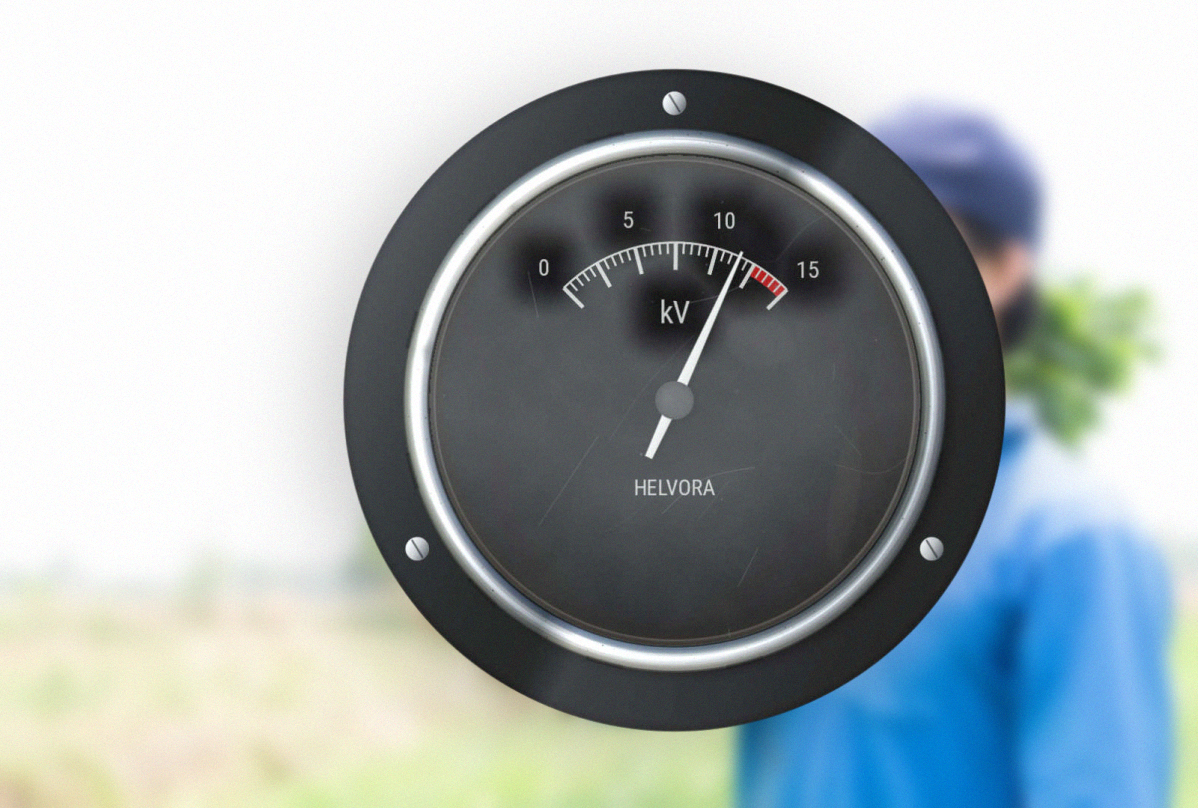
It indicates 11.5 kV
